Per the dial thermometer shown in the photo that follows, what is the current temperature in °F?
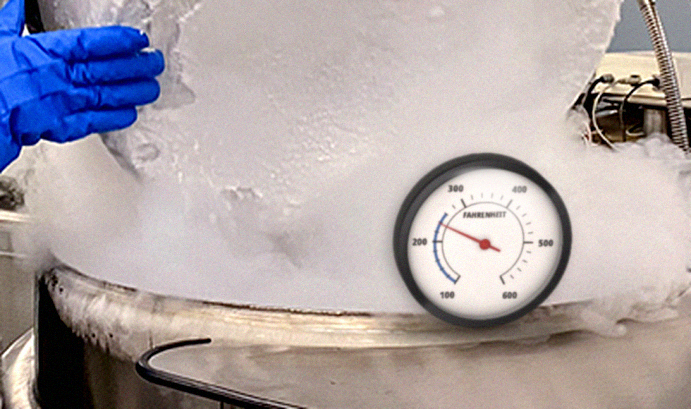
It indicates 240 °F
